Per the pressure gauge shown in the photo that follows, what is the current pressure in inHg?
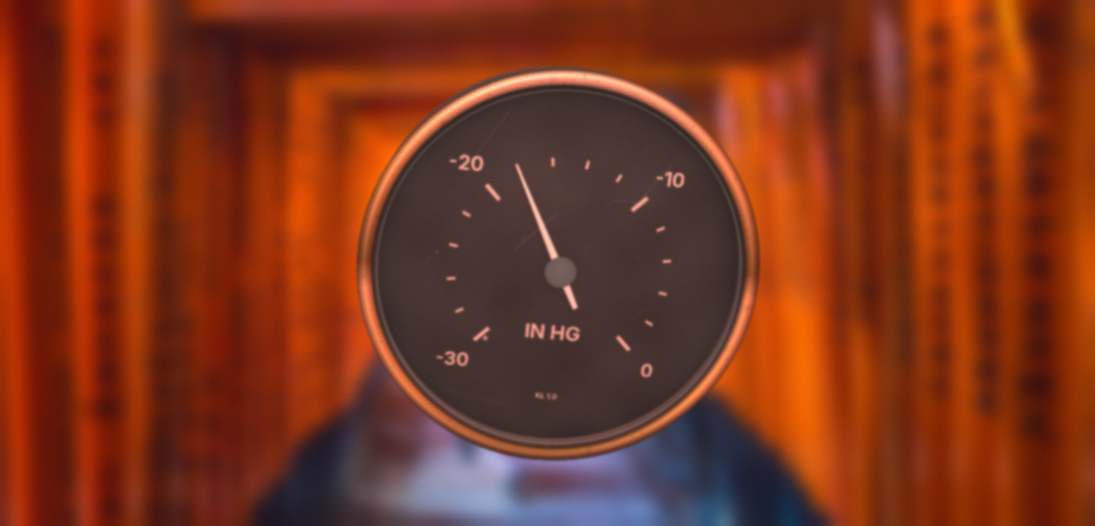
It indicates -18 inHg
